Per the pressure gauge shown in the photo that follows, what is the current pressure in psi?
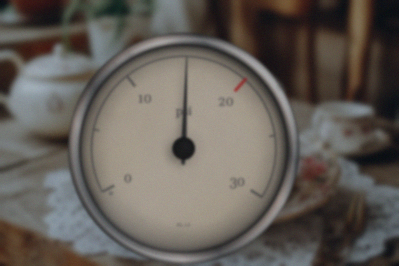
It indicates 15 psi
